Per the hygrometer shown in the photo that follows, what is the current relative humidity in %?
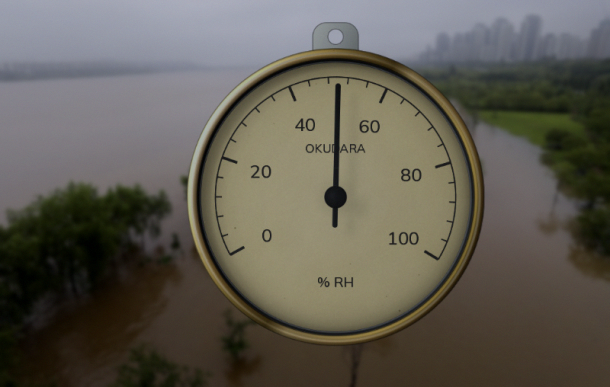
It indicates 50 %
